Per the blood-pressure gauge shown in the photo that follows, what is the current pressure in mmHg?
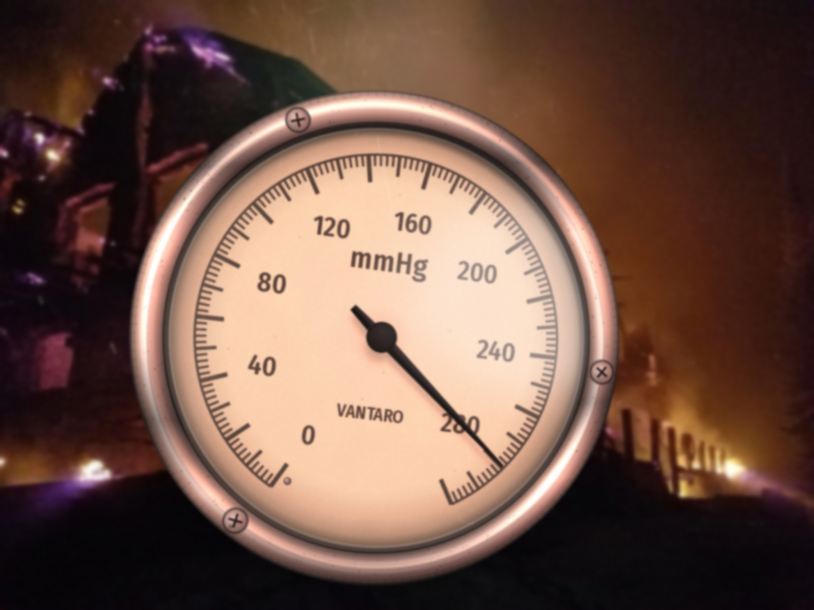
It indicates 280 mmHg
